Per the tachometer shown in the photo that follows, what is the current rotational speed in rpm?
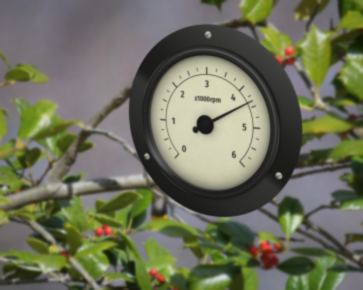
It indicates 4375 rpm
